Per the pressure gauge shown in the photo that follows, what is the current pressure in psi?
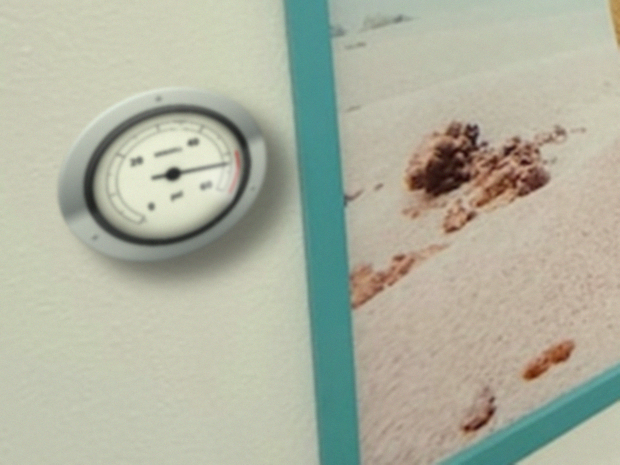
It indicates 52.5 psi
